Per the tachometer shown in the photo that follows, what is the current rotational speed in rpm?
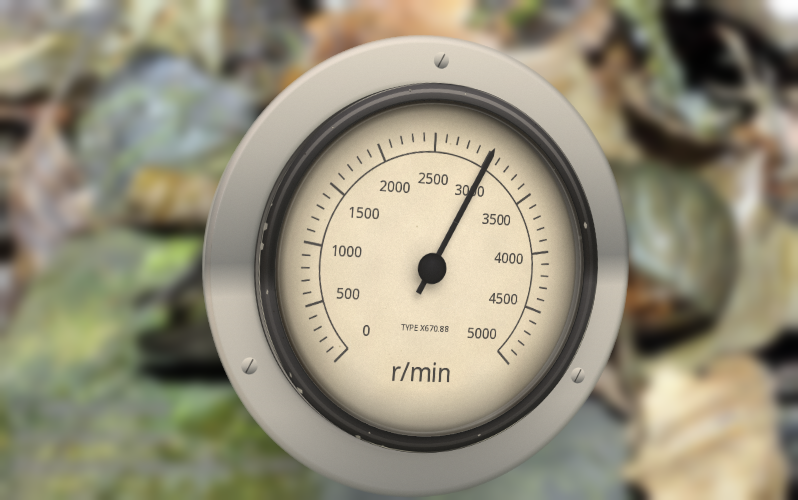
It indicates 3000 rpm
